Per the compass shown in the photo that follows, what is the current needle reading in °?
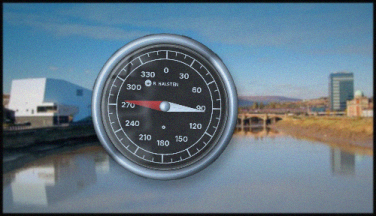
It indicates 275 °
